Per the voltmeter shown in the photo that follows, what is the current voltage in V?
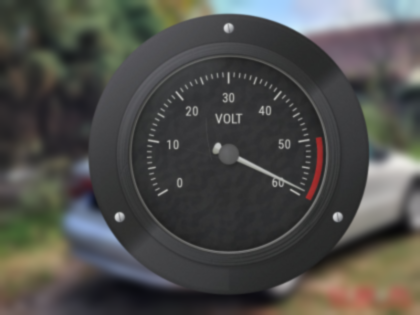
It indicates 59 V
